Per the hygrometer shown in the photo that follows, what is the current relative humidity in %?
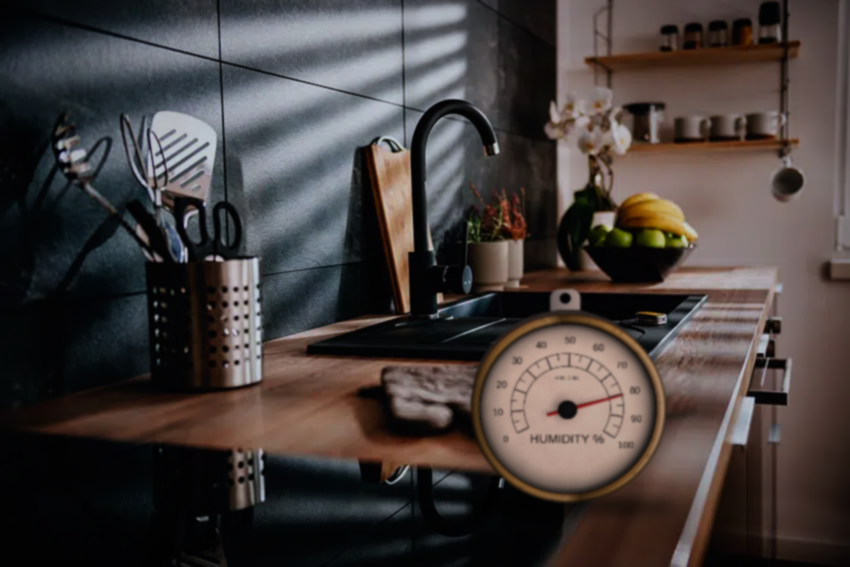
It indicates 80 %
